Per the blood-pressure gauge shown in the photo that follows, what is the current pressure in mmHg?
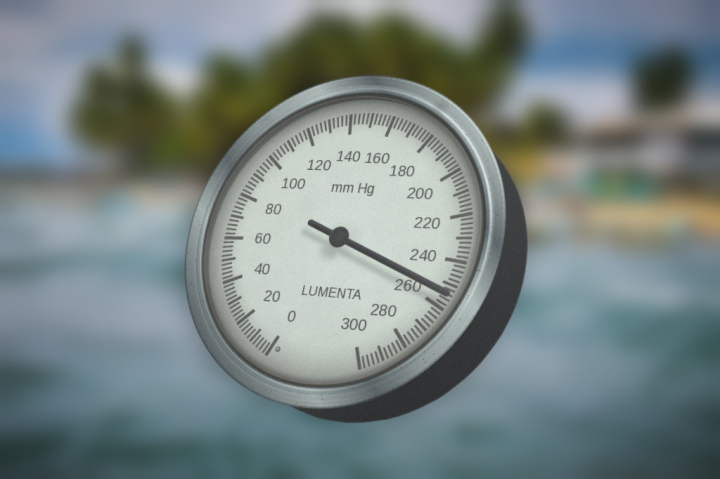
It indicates 254 mmHg
